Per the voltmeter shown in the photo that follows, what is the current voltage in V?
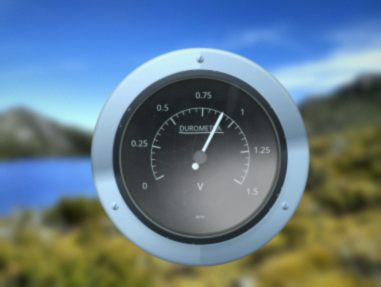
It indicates 0.9 V
